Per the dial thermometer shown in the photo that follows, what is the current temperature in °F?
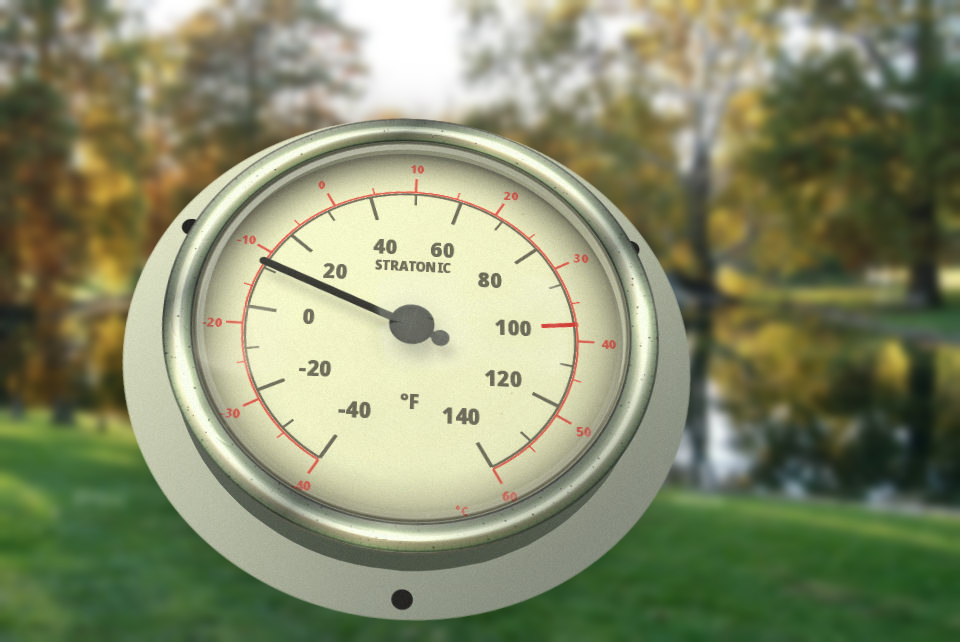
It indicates 10 °F
